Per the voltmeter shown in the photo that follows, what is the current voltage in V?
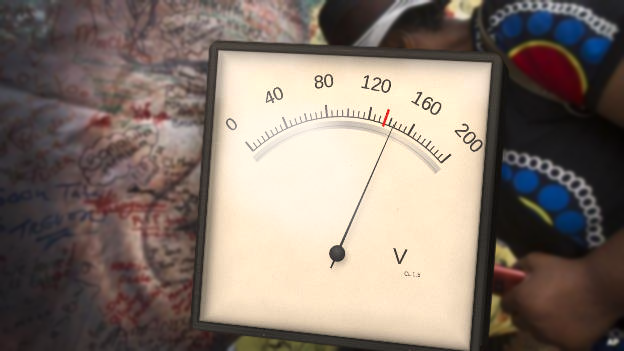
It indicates 145 V
